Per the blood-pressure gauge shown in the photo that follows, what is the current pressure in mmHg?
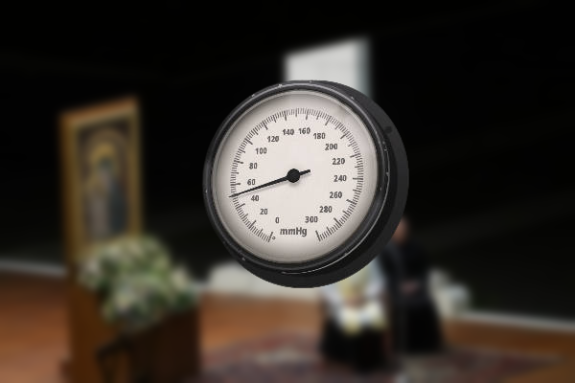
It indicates 50 mmHg
